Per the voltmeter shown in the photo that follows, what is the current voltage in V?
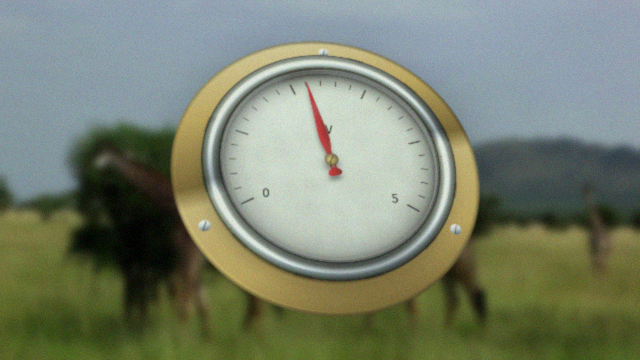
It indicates 2.2 V
